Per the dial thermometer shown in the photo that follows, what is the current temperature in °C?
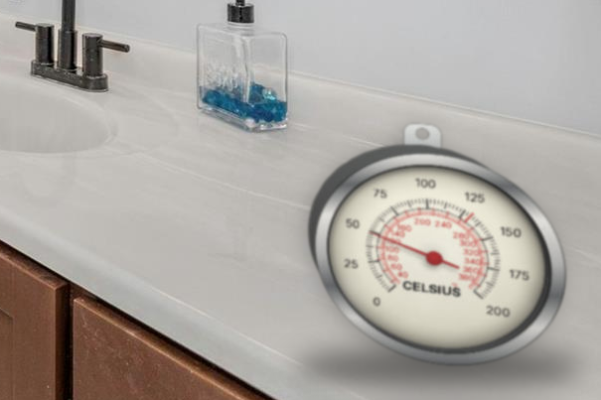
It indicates 50 °C
